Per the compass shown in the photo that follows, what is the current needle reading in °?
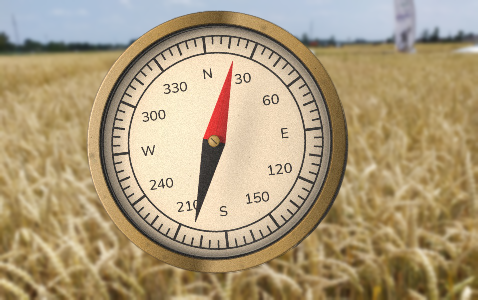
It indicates 20 °
